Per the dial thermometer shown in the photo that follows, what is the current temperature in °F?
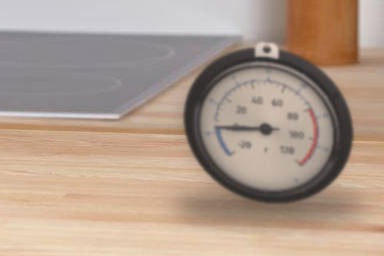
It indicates 0 °F
